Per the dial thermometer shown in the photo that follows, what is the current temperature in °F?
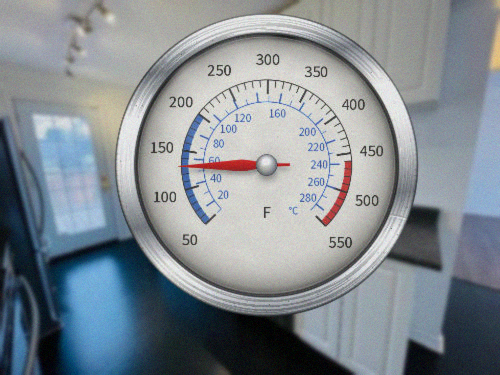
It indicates 130 °F
